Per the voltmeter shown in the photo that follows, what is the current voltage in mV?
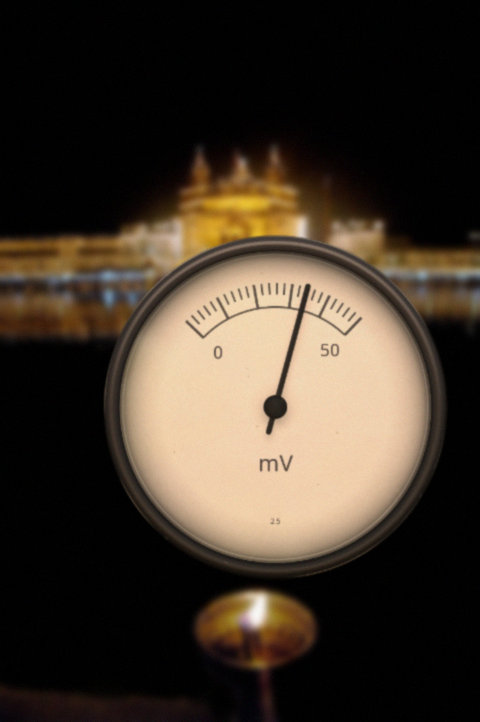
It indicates 34 mV
